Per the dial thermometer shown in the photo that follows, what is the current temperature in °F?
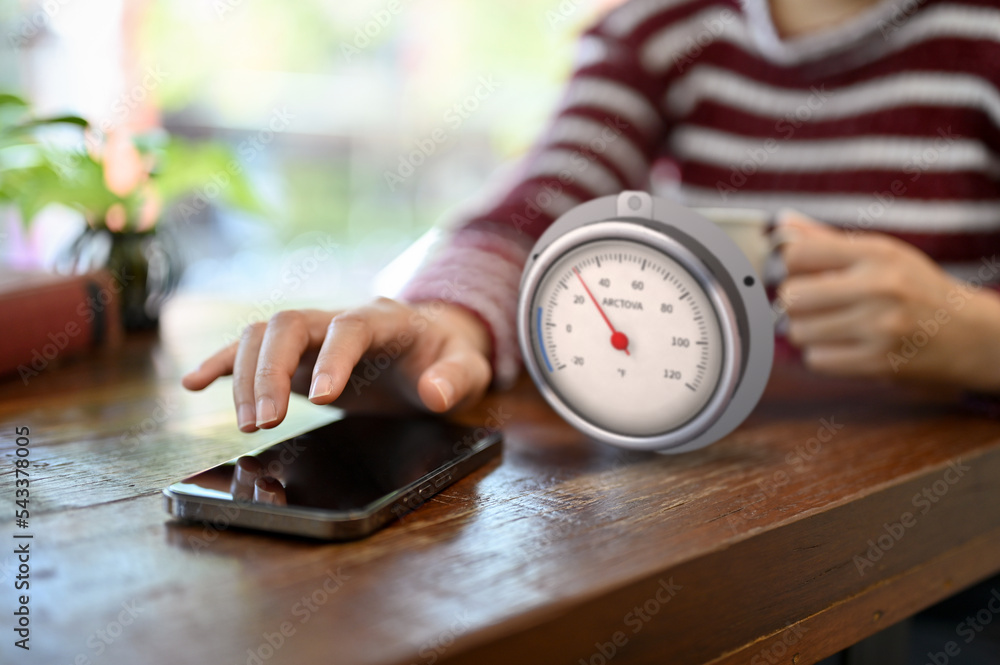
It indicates 30 °F
